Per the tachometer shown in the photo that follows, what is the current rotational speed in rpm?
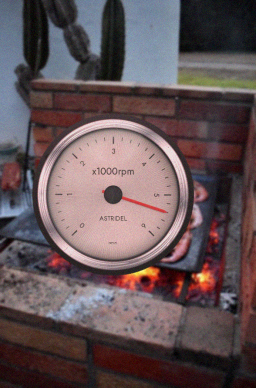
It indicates 5400 rpm
